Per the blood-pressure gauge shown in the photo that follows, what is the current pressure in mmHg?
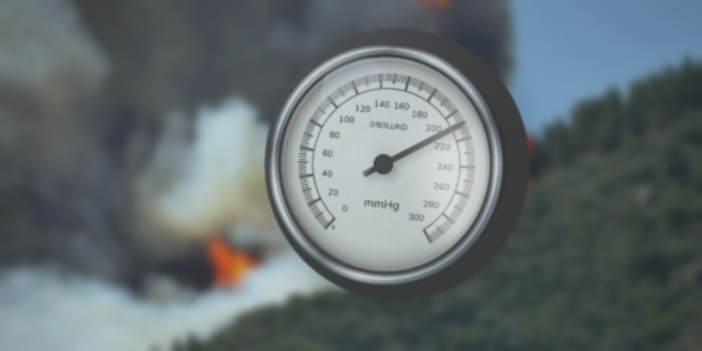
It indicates 210 mmHg
